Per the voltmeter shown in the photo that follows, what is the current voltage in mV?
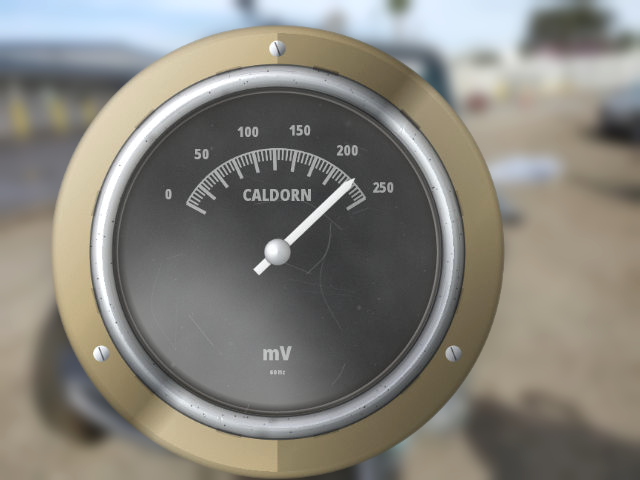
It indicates 225 mV
